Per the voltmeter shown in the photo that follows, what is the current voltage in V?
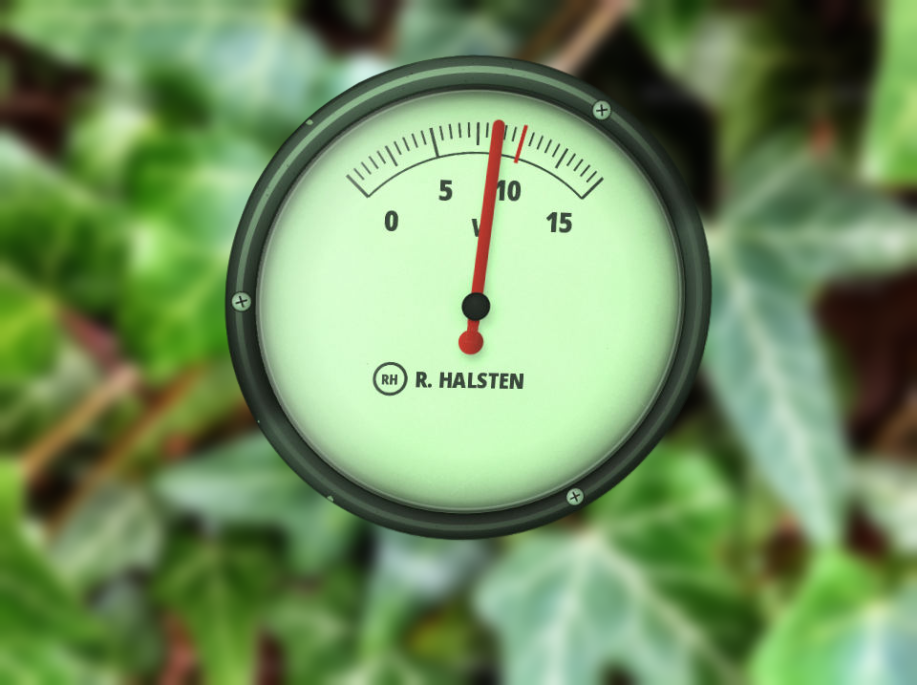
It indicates 8.5 V
